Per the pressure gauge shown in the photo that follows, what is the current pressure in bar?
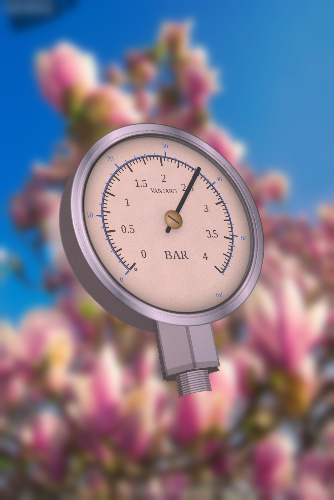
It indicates 2.5 bar
